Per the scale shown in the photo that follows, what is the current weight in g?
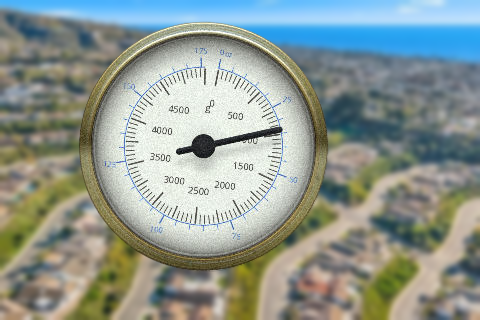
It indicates 950 g
